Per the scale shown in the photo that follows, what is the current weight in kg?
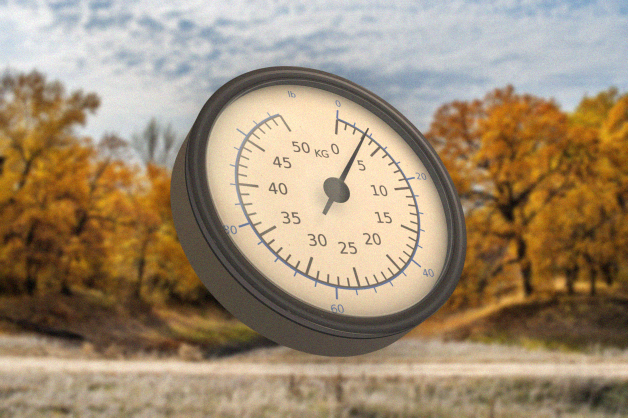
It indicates 3 kg
